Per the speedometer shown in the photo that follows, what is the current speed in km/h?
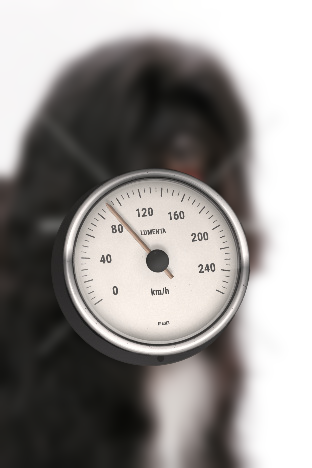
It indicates 90 km/h
